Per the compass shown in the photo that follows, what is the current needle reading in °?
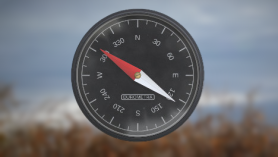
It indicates 305 °
